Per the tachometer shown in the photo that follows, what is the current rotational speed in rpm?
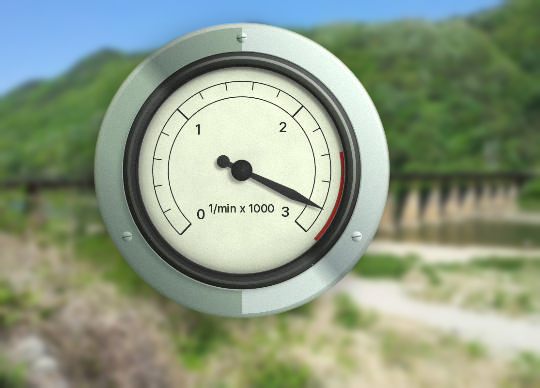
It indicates 2800 rpm
